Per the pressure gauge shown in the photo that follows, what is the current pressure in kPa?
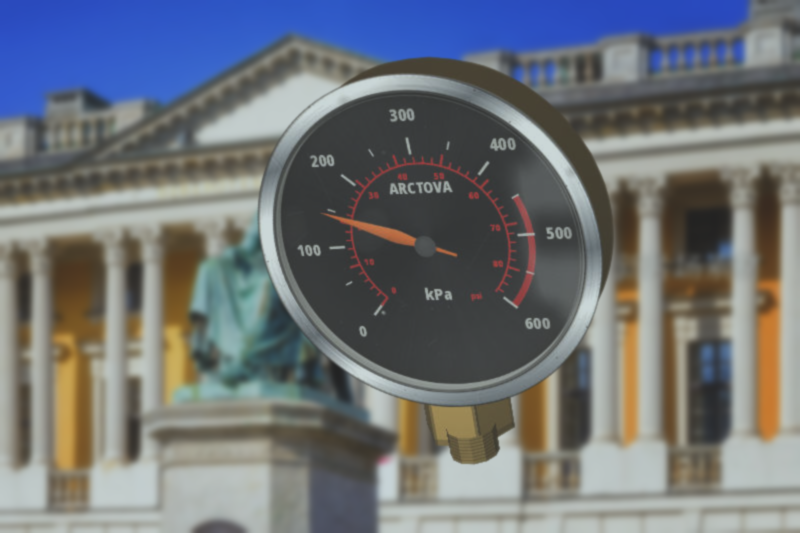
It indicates 150 kPa
